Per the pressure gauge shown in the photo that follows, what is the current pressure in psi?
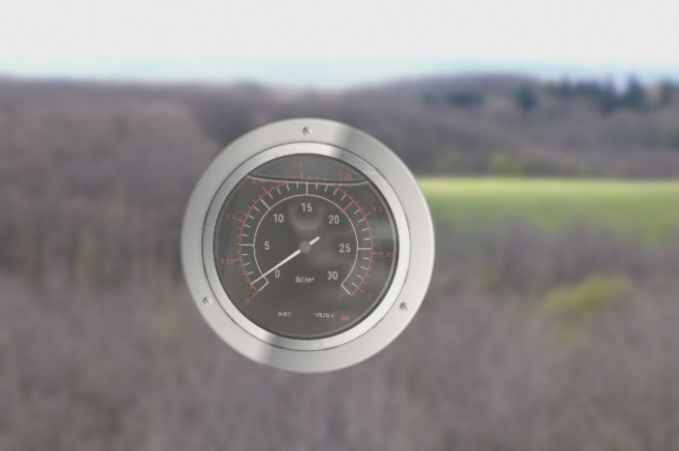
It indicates 1 psi
